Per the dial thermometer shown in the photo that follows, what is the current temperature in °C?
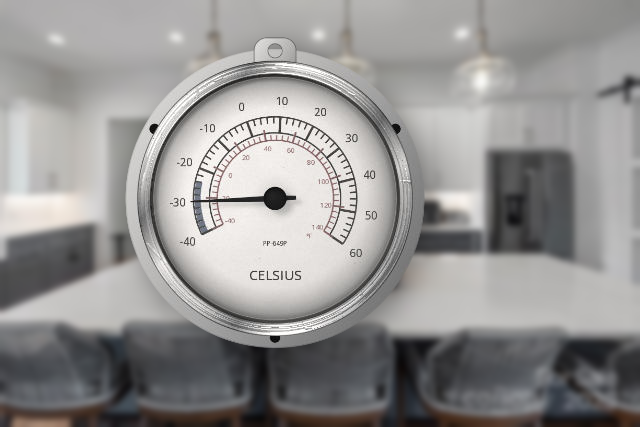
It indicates -30 °C
